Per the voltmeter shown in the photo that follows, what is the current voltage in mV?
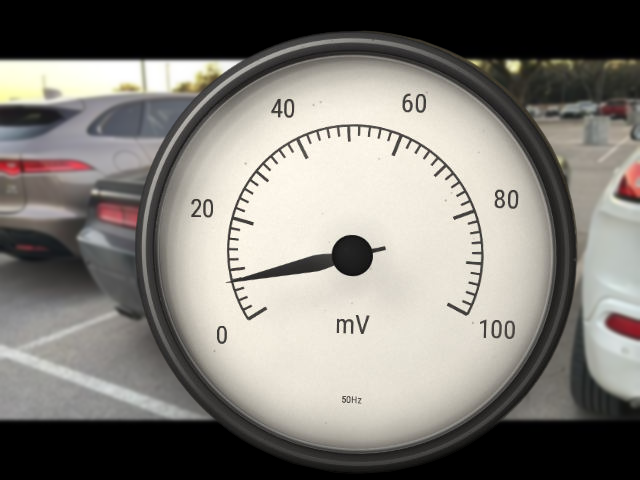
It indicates 8 mV
